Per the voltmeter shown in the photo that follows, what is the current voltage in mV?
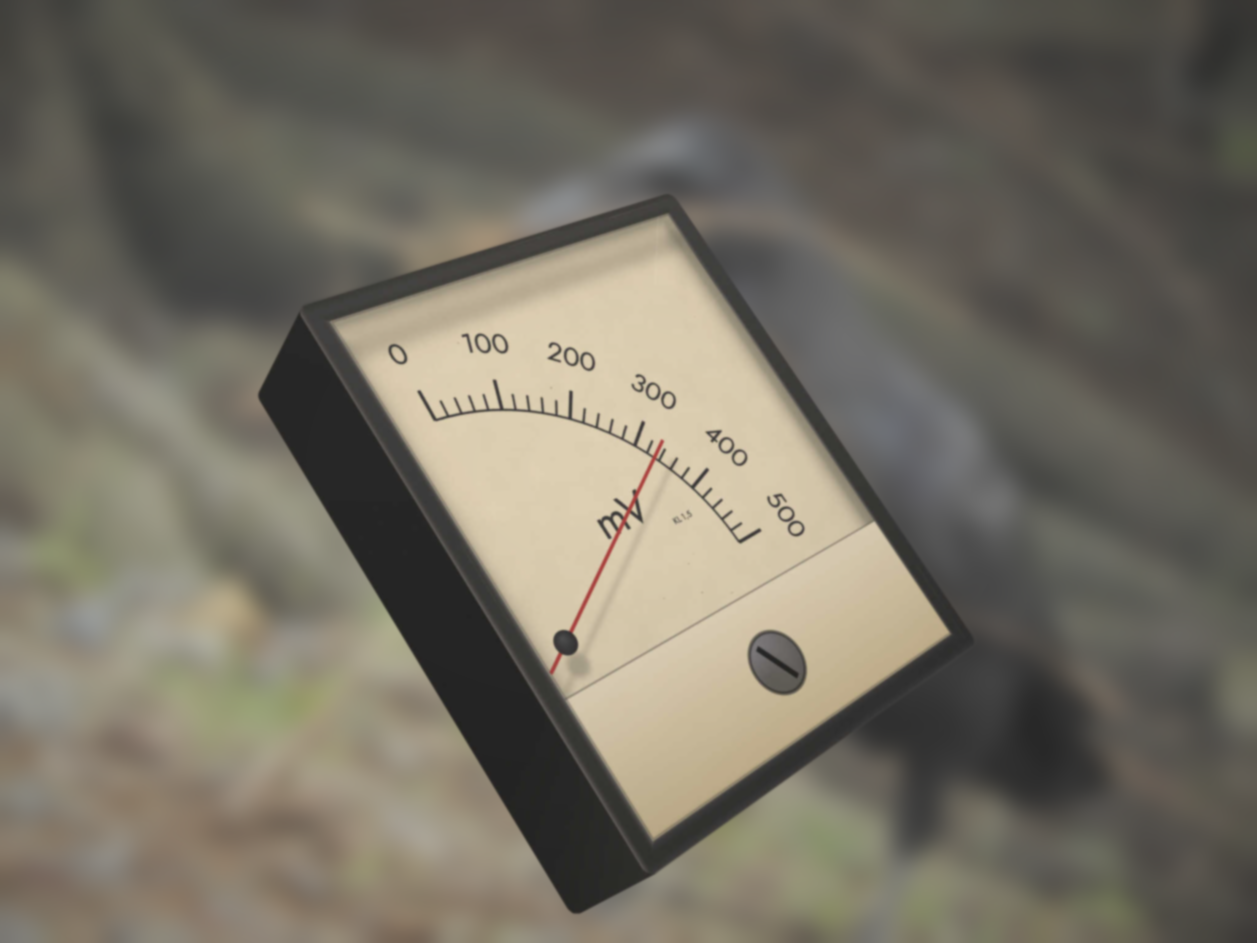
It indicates 330 mV
